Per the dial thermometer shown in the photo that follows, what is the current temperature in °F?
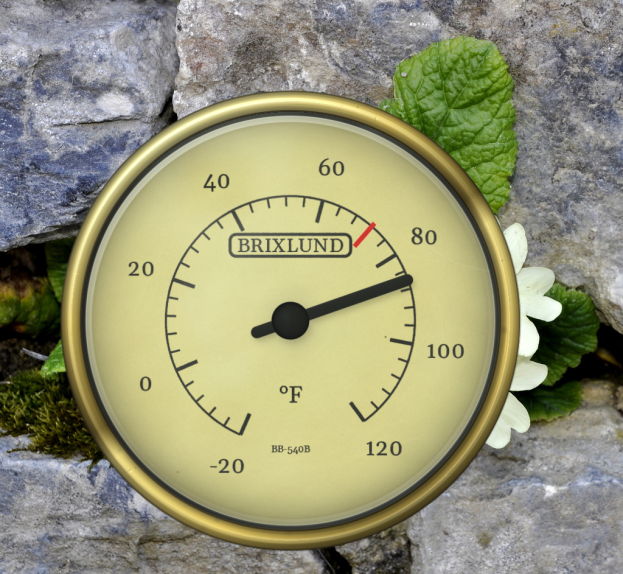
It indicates 86 °F
